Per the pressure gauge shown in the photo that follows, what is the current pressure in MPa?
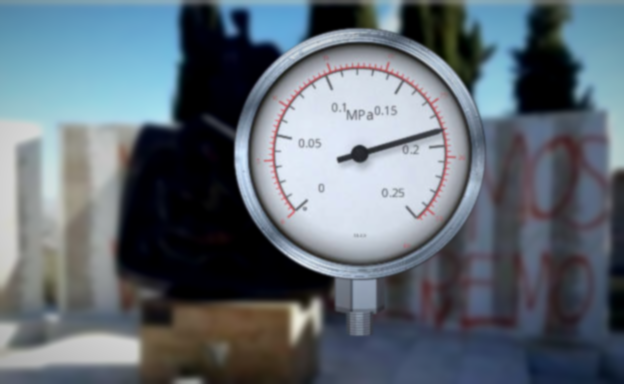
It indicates 0.19 MPa
